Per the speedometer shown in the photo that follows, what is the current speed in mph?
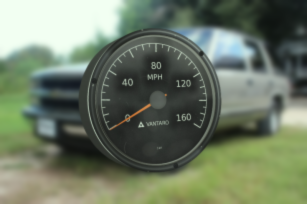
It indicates 0 mph
